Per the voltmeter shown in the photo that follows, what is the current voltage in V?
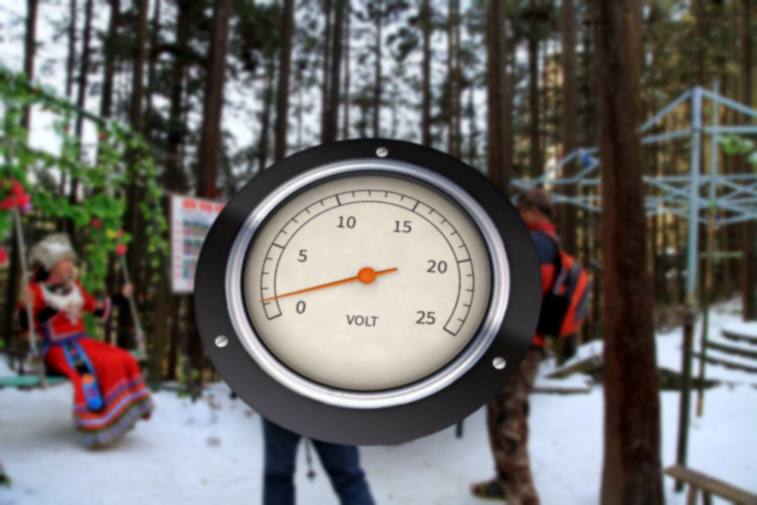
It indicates 1 V
